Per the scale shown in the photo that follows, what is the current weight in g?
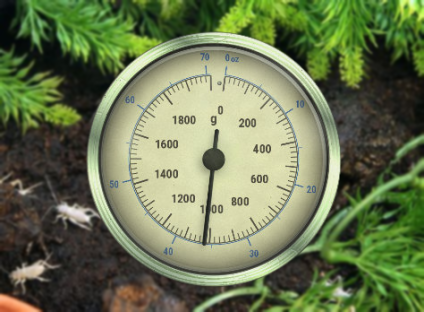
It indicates 1020 g
